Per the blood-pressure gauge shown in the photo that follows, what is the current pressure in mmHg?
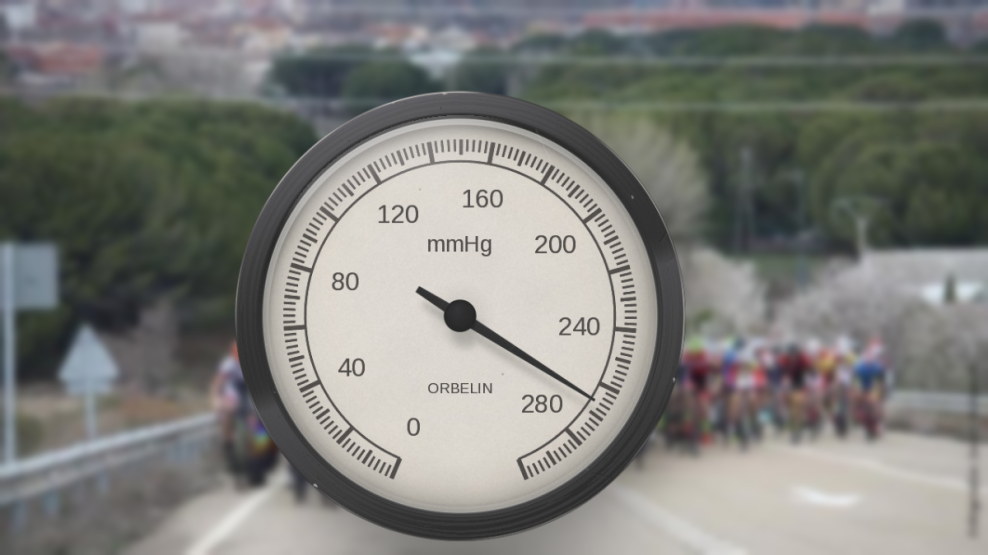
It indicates 266 mmHg
